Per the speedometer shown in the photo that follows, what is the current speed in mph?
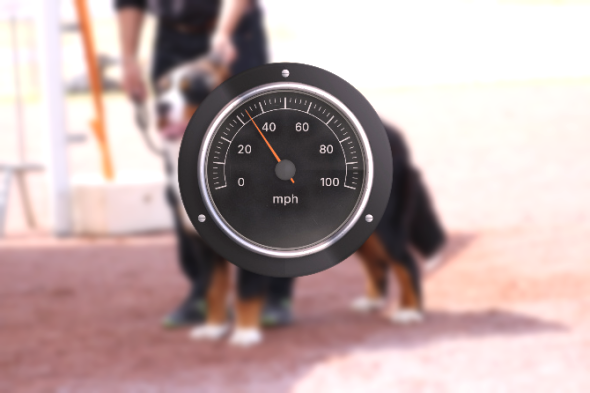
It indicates 34 mph
